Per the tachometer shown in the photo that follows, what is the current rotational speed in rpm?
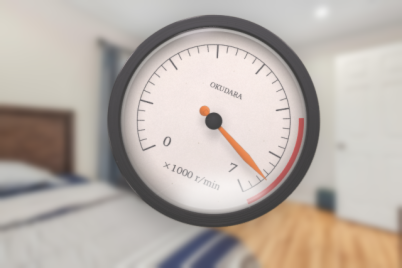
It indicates 6500 rpm
